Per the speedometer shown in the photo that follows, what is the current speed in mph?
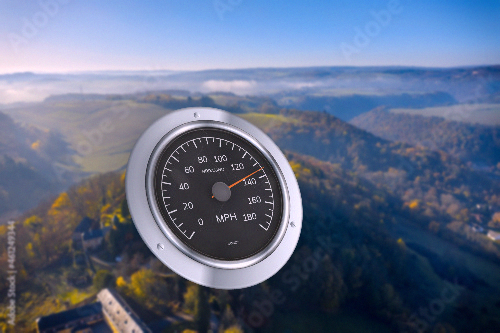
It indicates 135 mph
